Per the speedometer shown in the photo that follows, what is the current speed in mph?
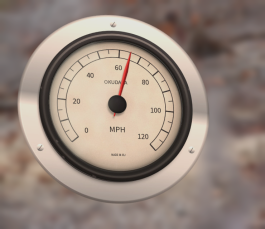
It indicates 65 mph
